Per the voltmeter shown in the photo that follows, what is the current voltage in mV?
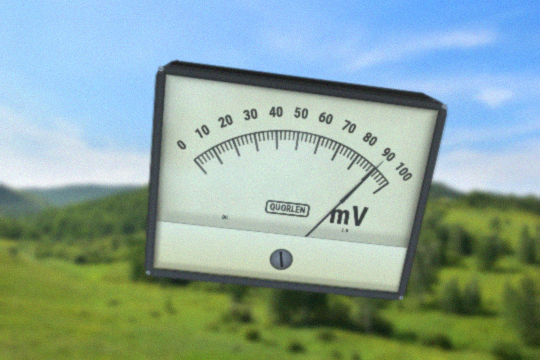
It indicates 90 mV
